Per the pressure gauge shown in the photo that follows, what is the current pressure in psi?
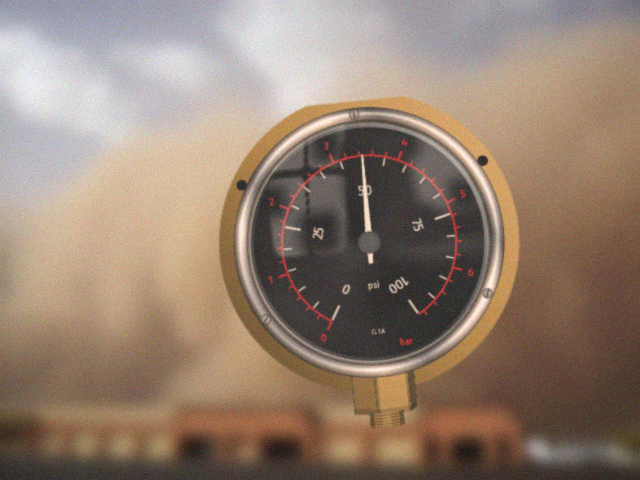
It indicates 50 psi
